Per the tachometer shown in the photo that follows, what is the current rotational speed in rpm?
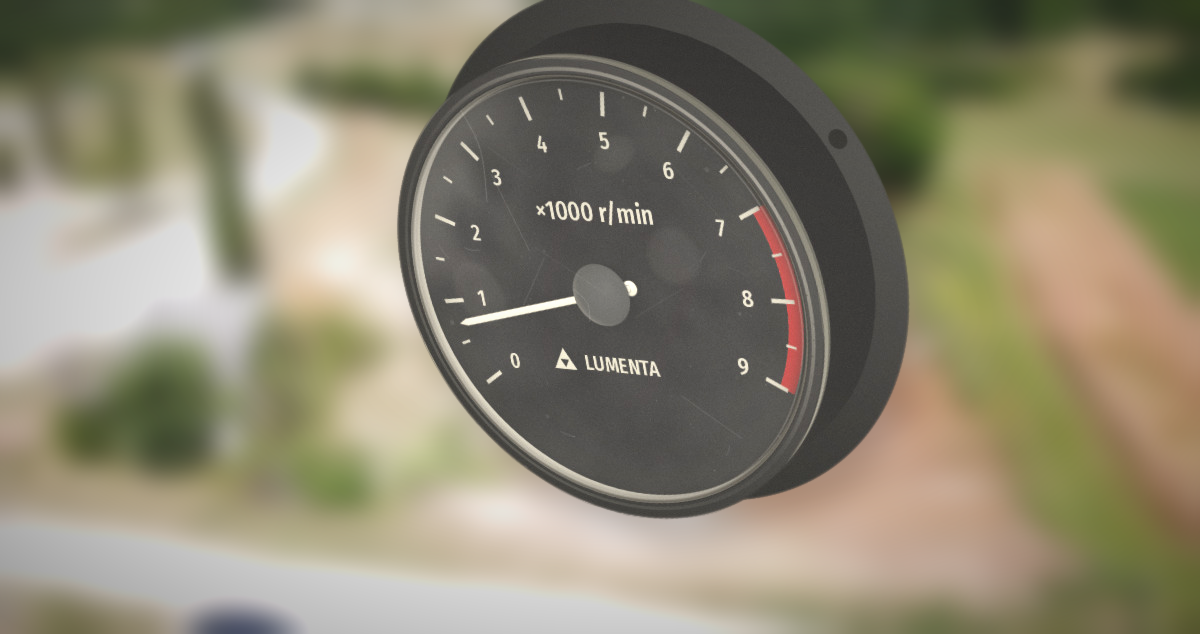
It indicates 750 rpm
